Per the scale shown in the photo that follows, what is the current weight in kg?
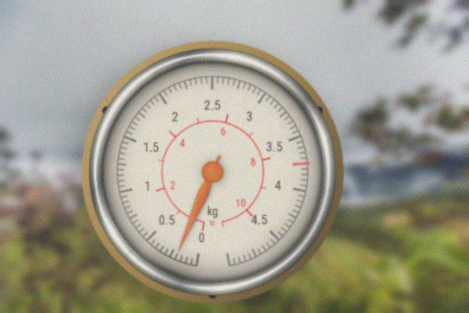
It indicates 0.2 kg
